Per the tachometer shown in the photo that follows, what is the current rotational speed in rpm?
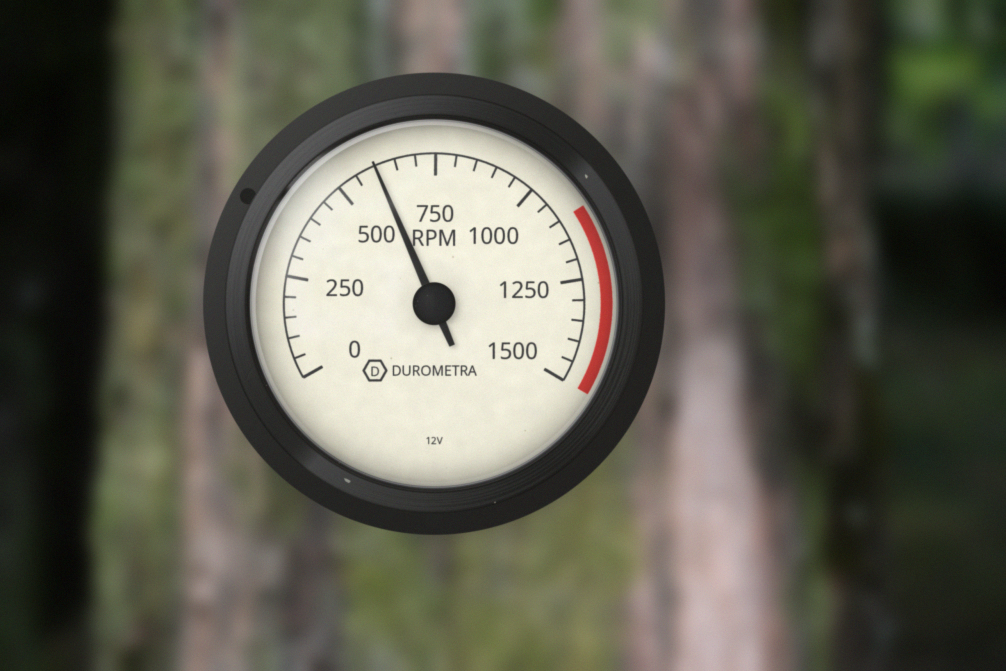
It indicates 600 rpm
